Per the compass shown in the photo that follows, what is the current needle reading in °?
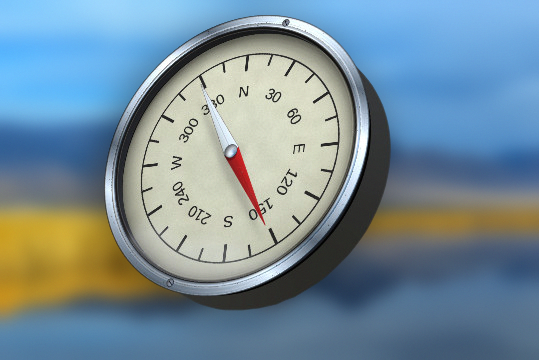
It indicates 150 °
